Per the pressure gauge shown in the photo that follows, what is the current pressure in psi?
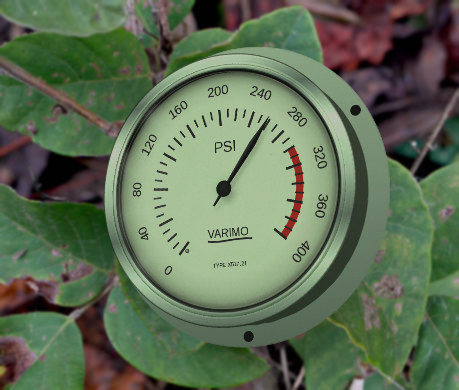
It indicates 260 psi
